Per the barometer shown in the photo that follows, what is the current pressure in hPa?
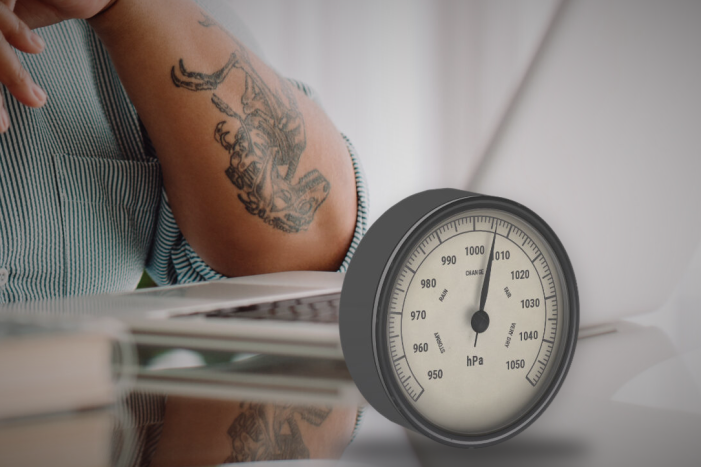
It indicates 1005 hPa
